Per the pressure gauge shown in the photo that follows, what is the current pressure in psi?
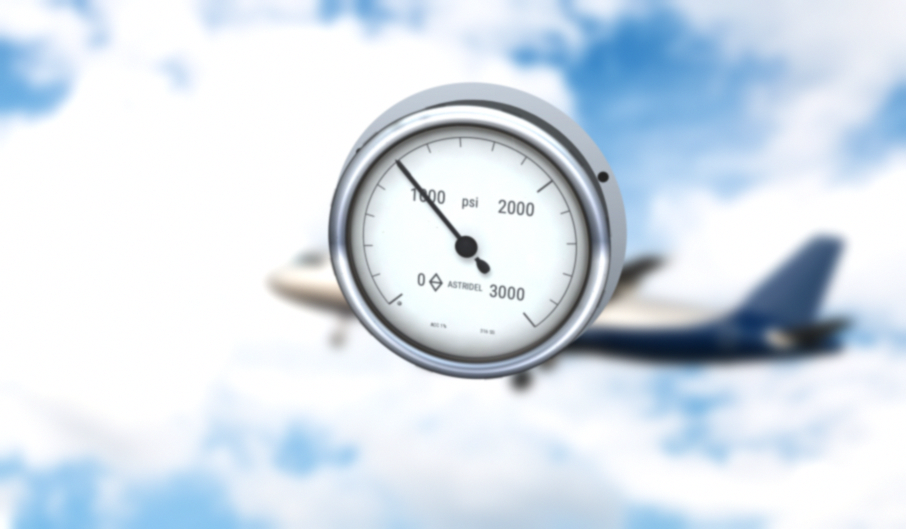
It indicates 1000 psi
